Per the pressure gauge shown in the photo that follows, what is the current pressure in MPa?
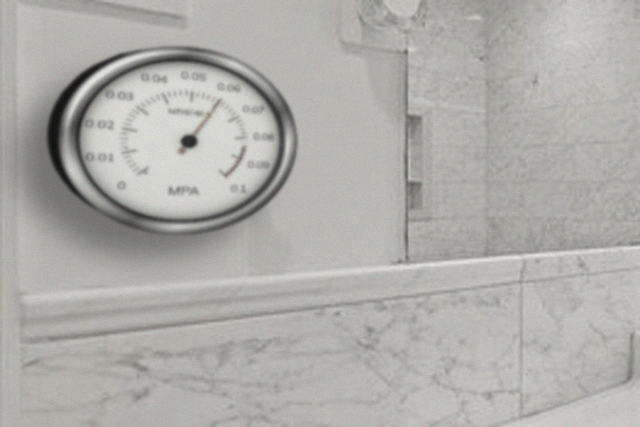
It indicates 0.06 MPa
